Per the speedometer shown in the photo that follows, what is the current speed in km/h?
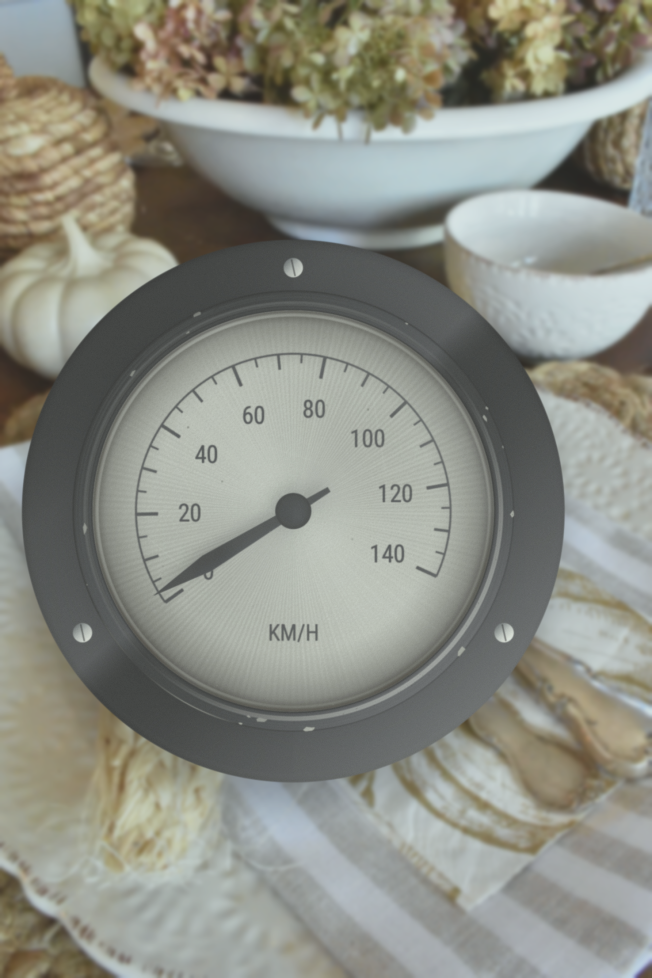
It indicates 2.5 km/h
